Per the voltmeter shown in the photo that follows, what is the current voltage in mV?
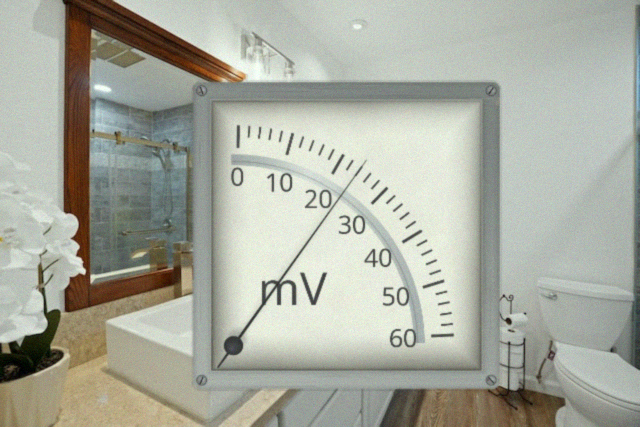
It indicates 24 mV
